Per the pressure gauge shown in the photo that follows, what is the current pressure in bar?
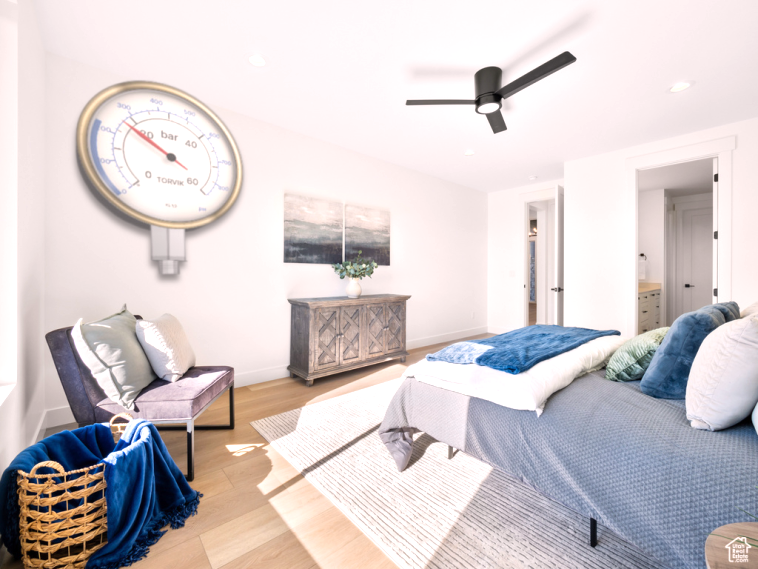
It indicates 17.5 bar
